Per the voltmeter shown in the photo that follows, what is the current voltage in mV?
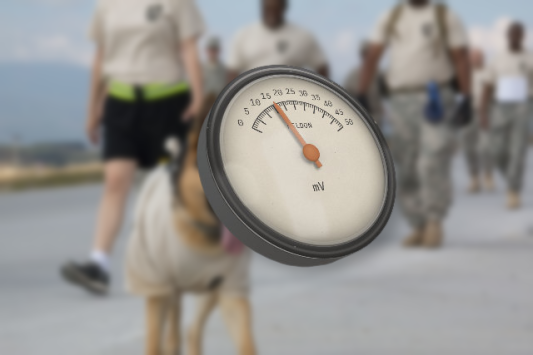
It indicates 15 mV
